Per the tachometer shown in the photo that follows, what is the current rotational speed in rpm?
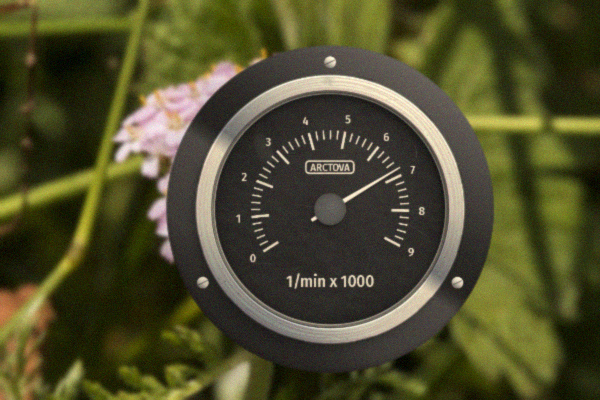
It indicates 6800 rpm
